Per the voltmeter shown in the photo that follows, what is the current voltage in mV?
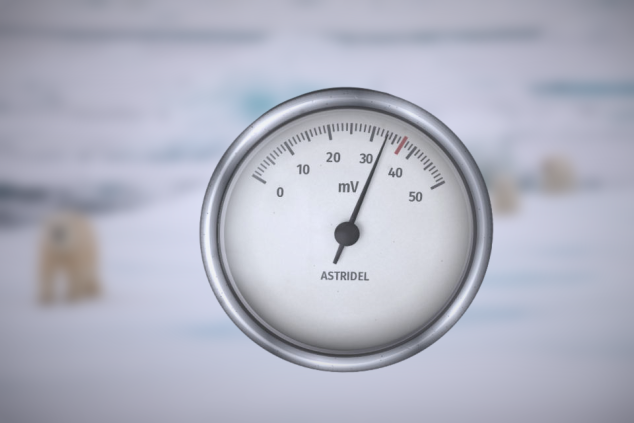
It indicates 33 mV
